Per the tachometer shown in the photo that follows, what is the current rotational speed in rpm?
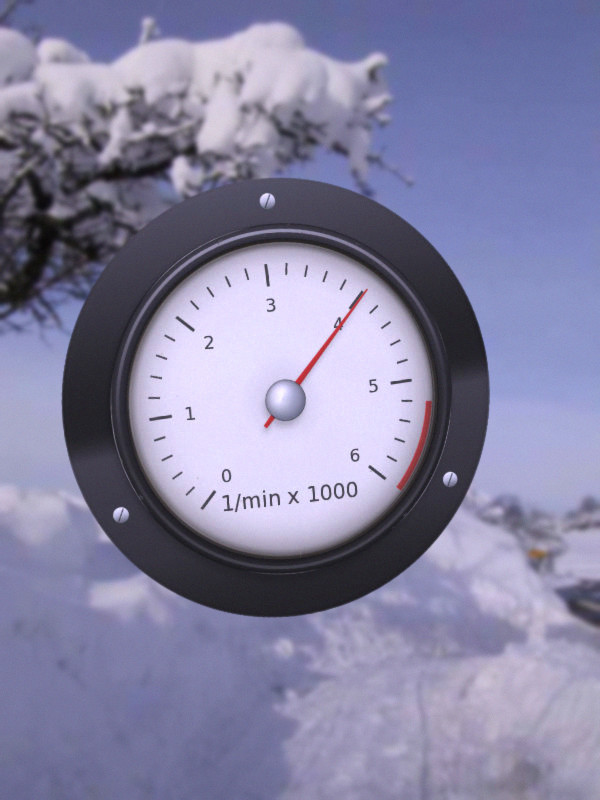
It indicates 4000 rpm
